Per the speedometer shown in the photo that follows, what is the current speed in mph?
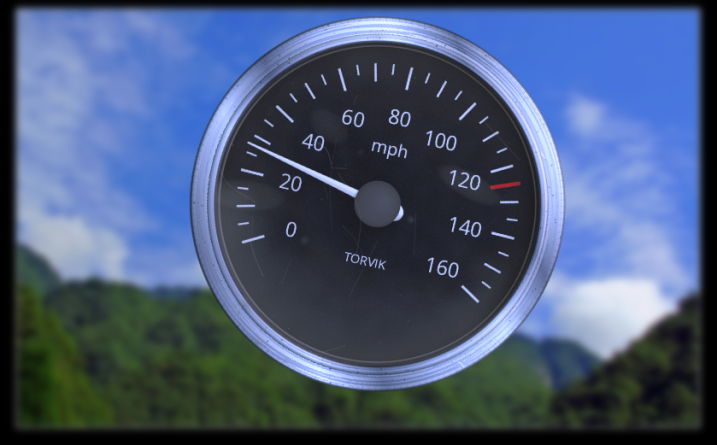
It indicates 27.5 mph
